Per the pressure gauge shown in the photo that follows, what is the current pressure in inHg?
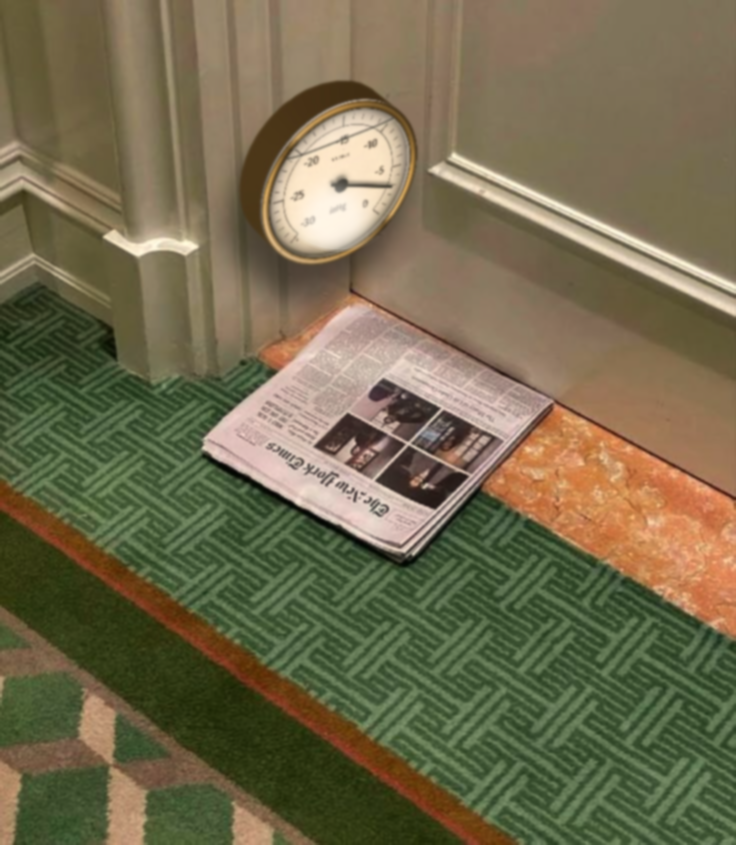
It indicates -3 inHg
